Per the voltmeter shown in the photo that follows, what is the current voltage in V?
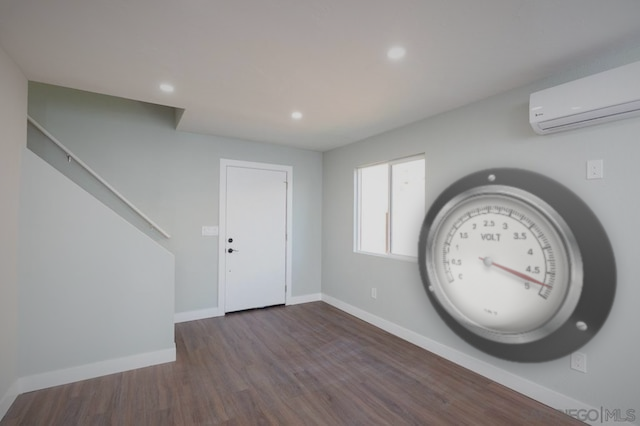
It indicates 4.75 V
